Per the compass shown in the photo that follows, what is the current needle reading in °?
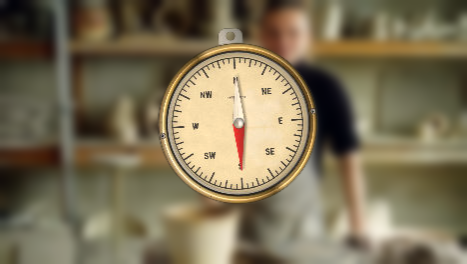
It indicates 180 °
